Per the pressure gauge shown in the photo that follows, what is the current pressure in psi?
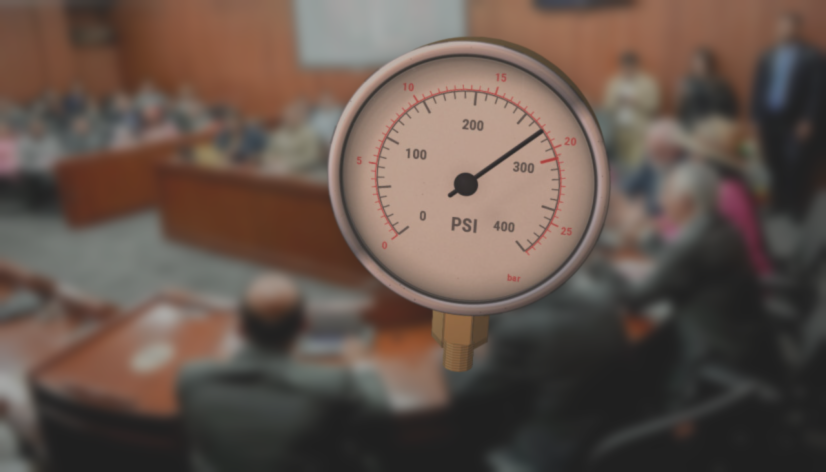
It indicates 270 psi
